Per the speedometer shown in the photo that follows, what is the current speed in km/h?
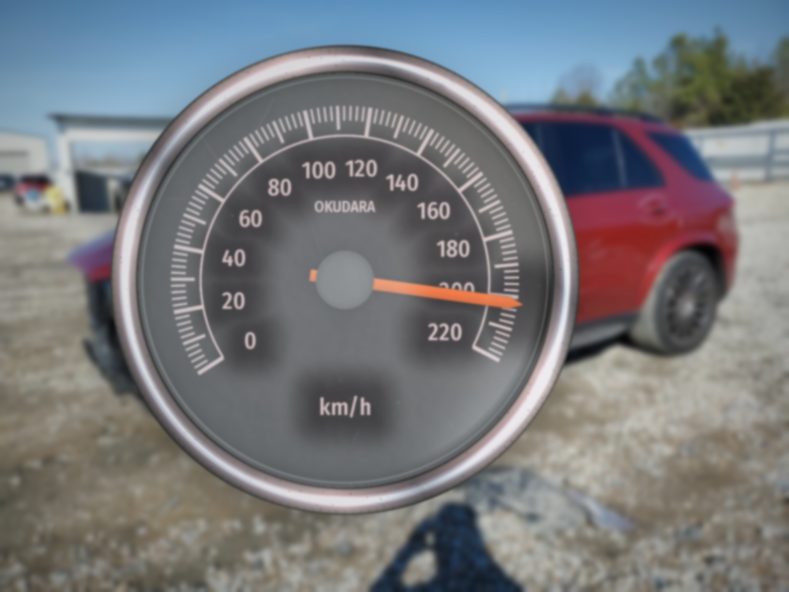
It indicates 202 km/h
